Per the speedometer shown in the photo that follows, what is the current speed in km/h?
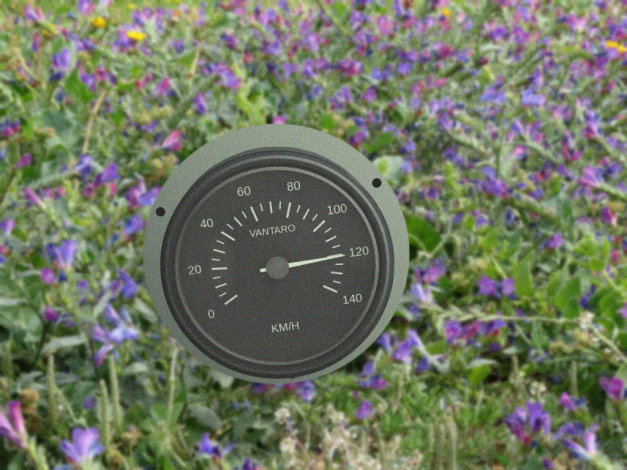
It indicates 120 km/h
